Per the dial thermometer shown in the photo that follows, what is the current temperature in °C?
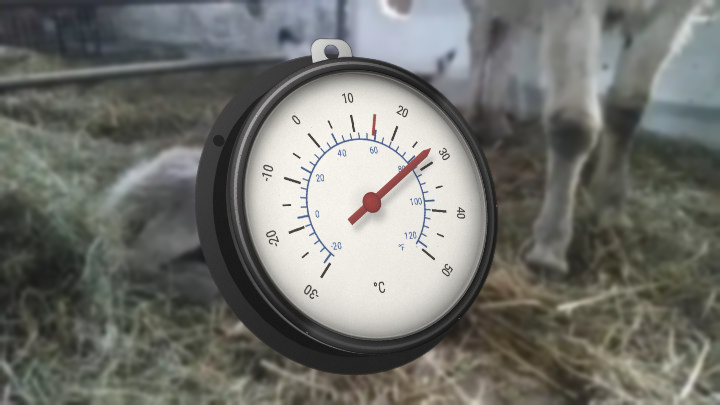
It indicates 27.5 °C
